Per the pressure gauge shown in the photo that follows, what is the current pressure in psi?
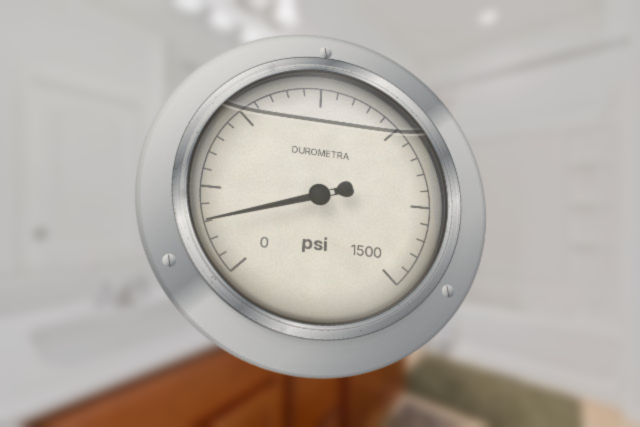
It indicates 150 psi
